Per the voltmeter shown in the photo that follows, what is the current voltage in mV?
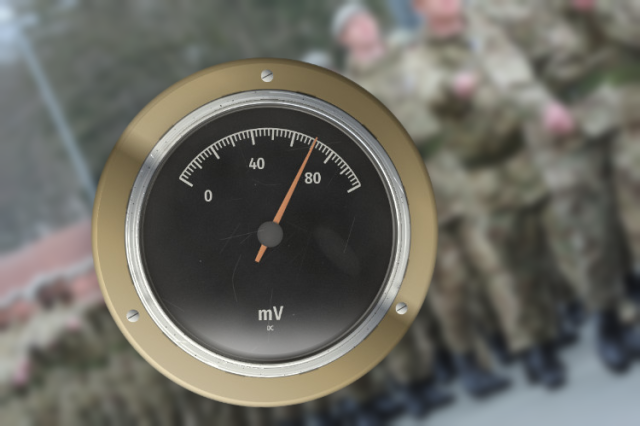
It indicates 70 mV
